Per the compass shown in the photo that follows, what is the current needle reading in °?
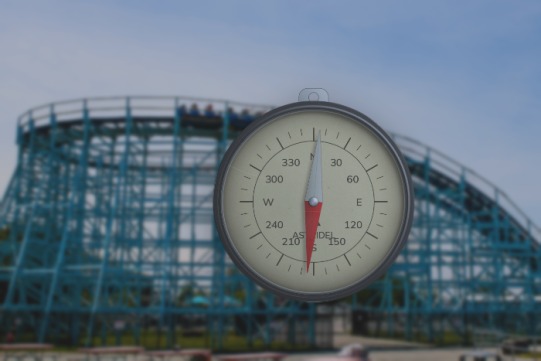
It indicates 185 °
